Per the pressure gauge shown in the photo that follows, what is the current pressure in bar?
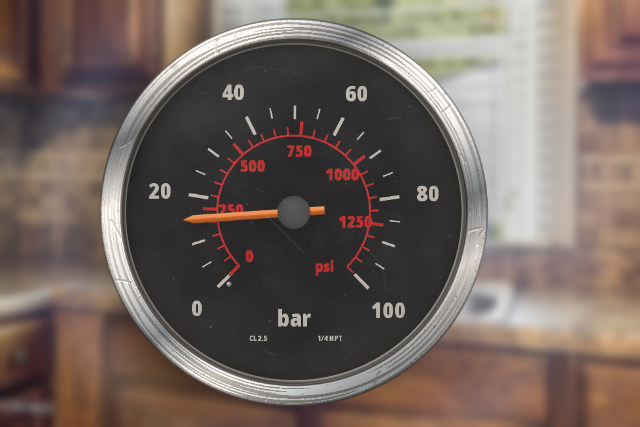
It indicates 15 bar
